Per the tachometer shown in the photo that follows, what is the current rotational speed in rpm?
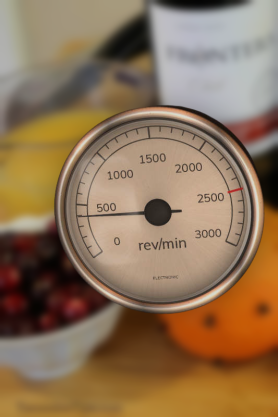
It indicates 400 rpm
